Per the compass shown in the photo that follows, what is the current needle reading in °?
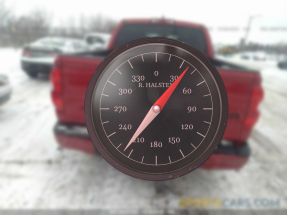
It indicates 37.5 °
